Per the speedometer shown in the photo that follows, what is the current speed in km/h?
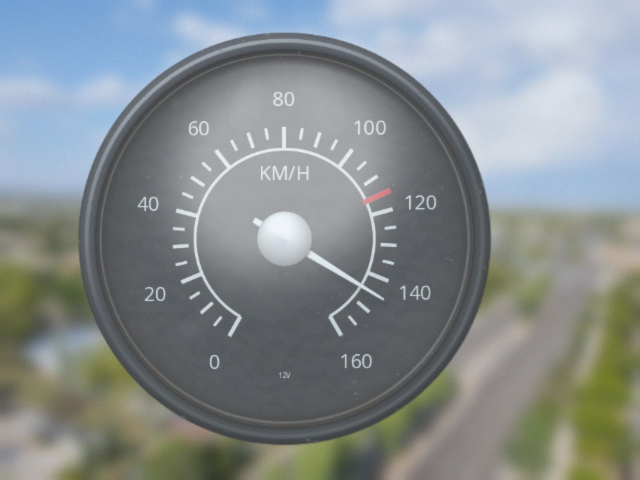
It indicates 145 km/h
